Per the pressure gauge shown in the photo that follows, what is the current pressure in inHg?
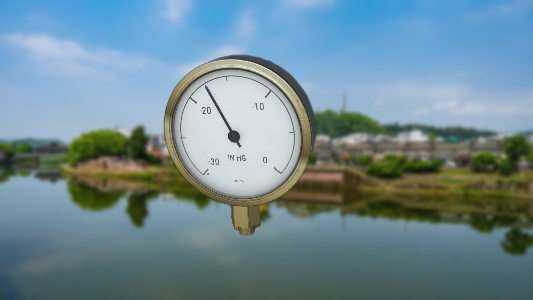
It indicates -17.5 inHg
